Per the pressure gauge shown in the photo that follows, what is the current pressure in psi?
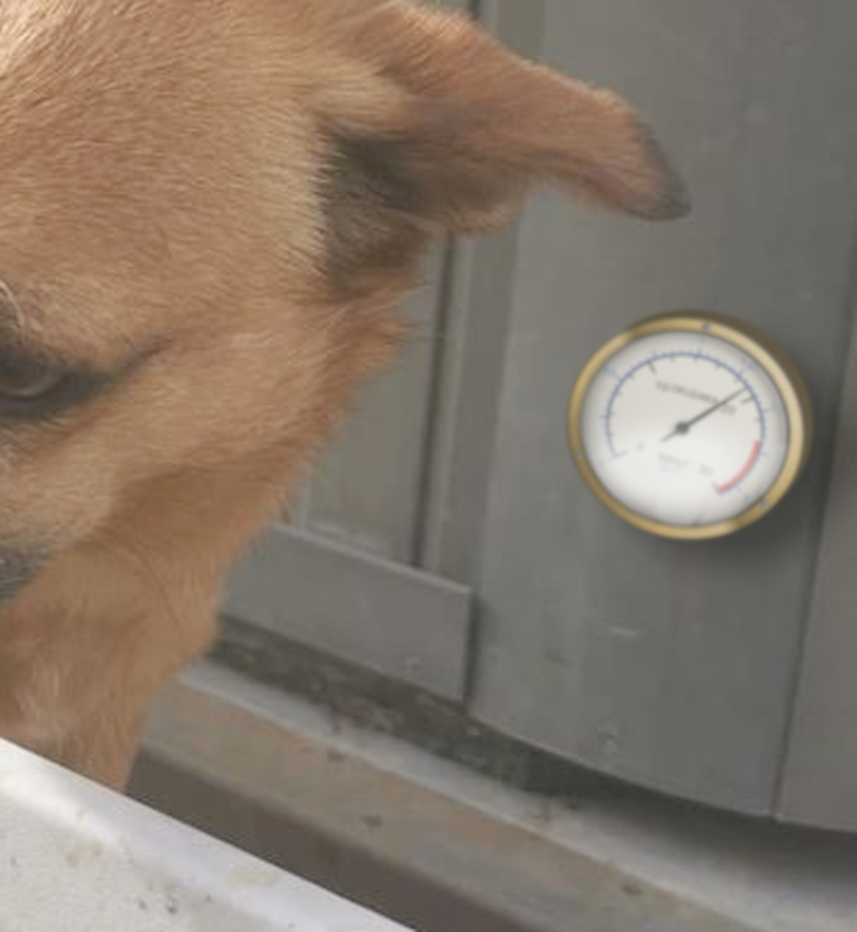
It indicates 19 psi
